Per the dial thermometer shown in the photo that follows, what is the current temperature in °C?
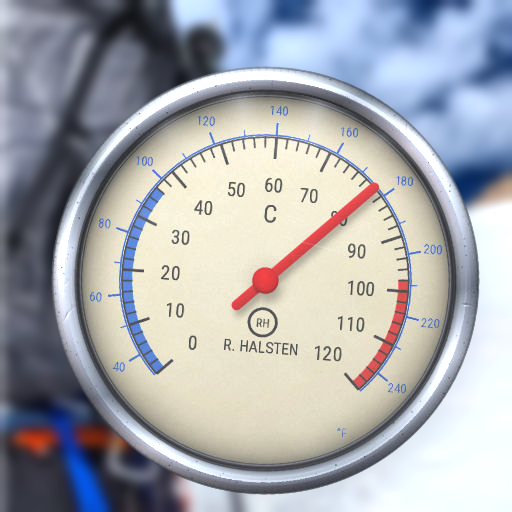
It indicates 80 °C
